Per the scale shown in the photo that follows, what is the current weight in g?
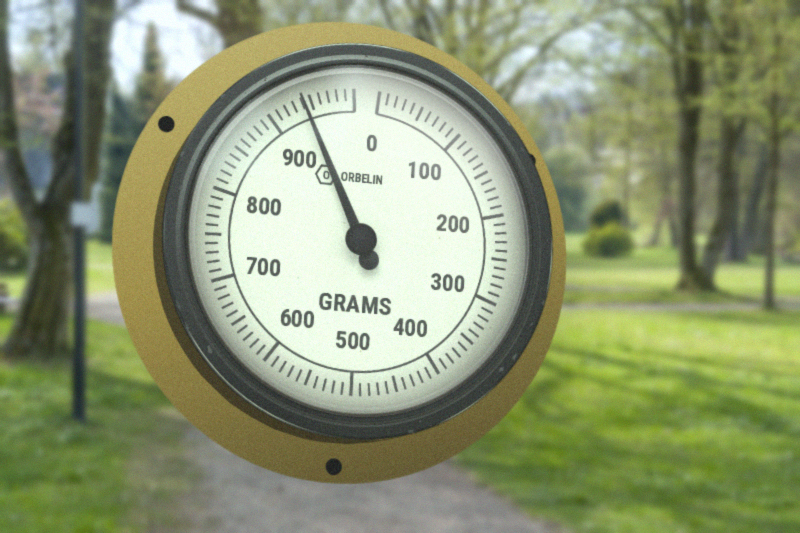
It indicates 940 g
